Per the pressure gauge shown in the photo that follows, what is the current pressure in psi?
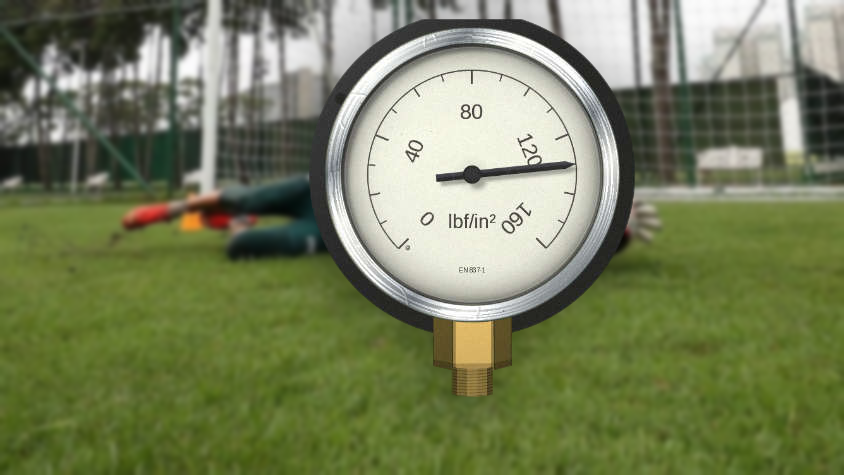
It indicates 130 psi
